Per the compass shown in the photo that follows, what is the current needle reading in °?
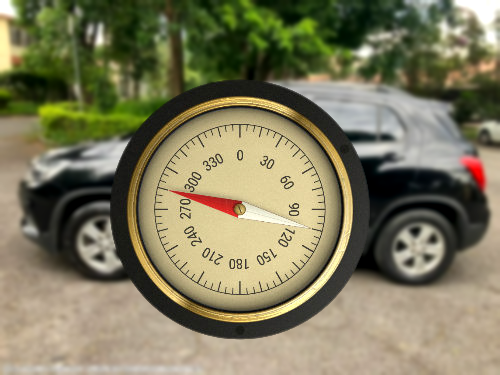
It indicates 285 °
